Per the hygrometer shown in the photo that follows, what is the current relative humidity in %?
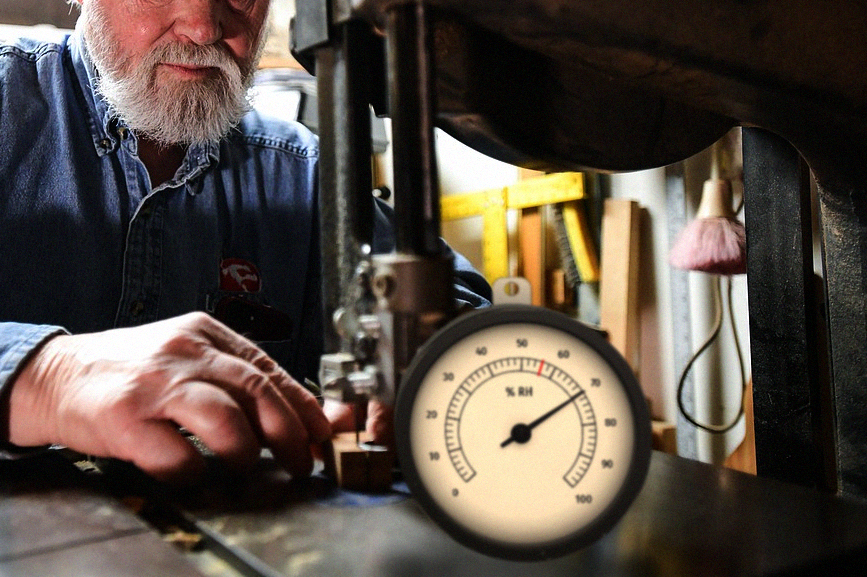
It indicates 70 %
